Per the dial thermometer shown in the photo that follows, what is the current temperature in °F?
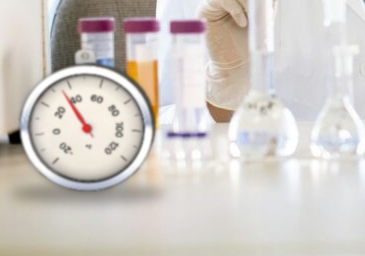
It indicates 35 °F
